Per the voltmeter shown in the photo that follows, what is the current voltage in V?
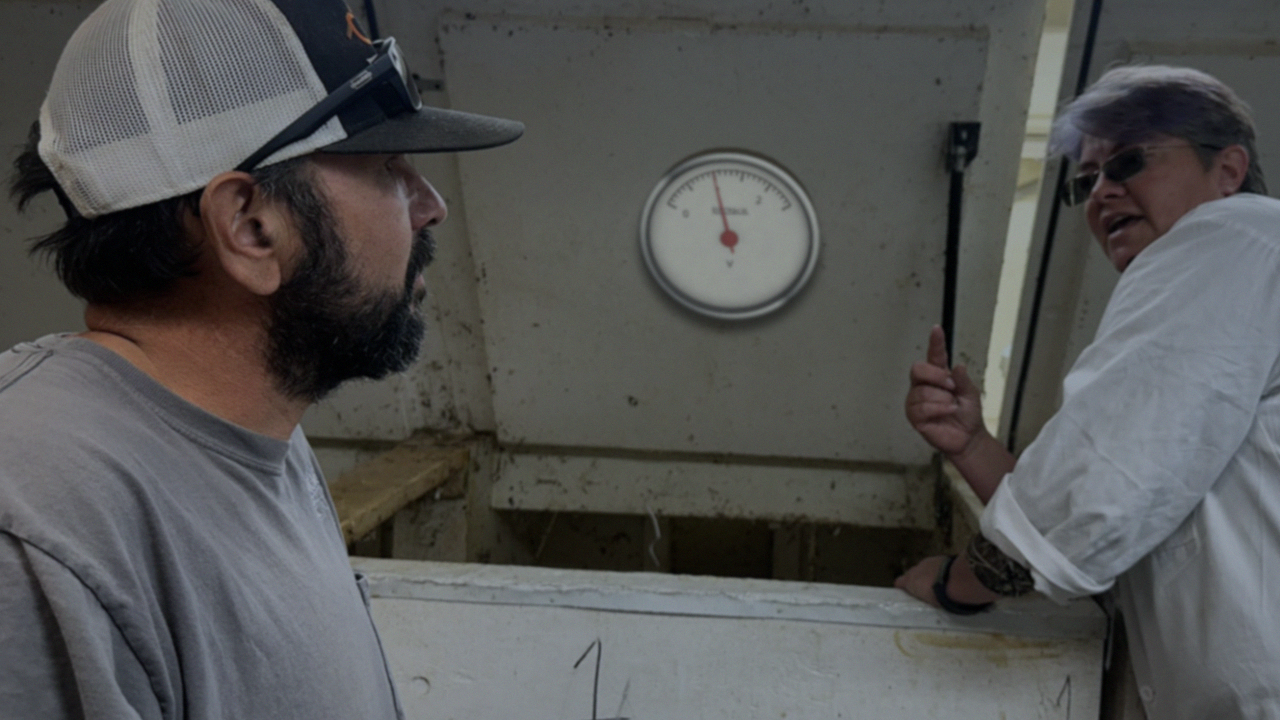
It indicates 1 V
